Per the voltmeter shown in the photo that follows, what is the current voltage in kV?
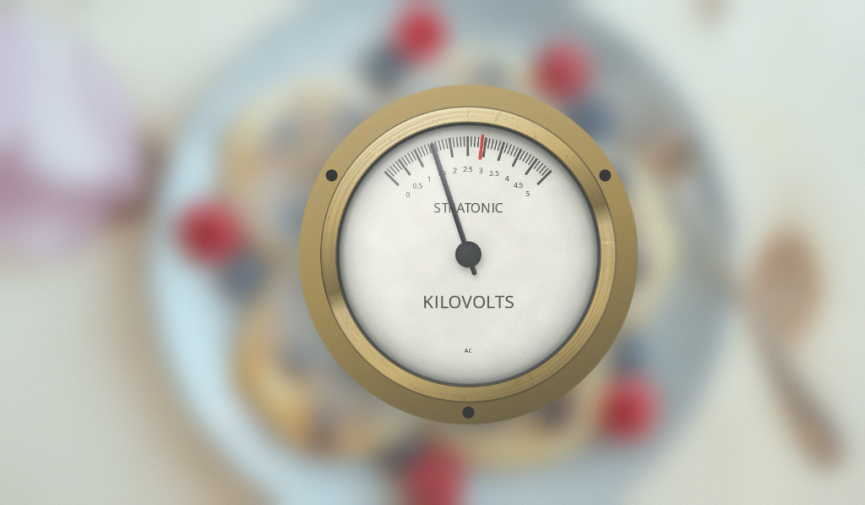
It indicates 1.5 kV
